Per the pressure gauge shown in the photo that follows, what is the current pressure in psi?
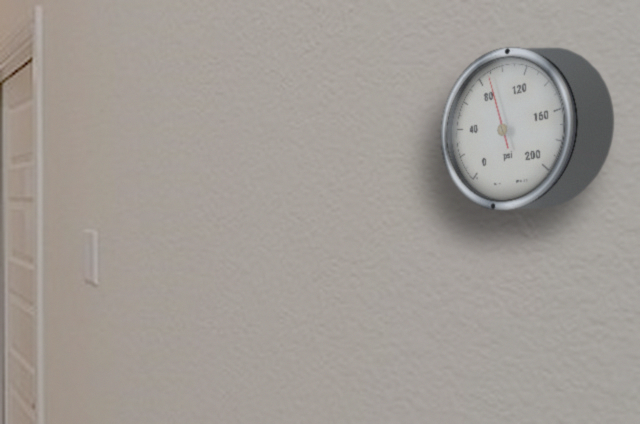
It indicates 90 psi
